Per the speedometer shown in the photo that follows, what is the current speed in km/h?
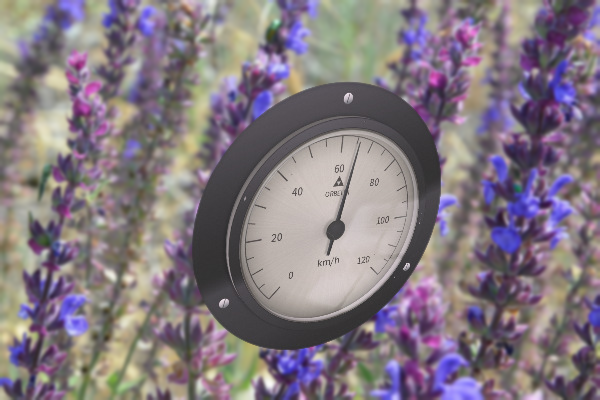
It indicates 65 km/h
